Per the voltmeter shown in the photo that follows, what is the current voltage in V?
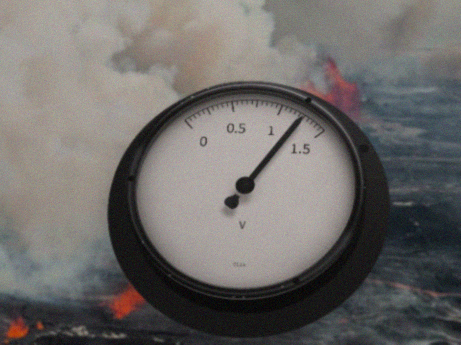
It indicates 1.25 V
